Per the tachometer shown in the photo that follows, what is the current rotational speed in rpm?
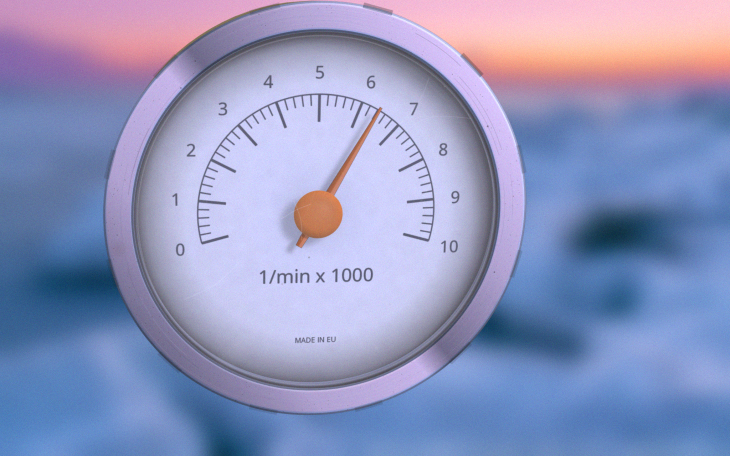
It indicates 6400 rpm
